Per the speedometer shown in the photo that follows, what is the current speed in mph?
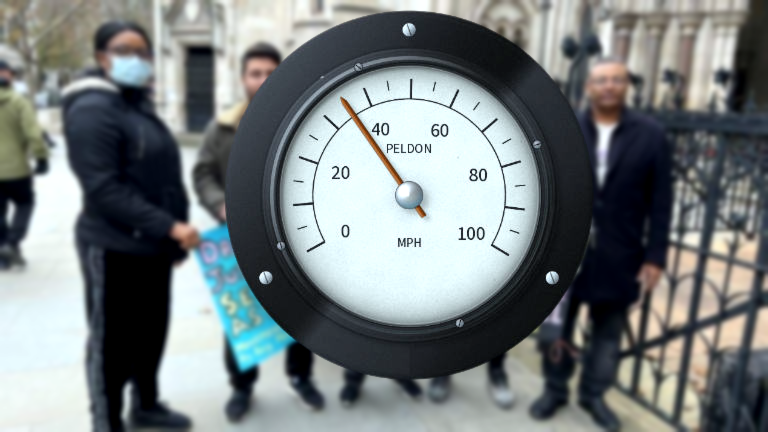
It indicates 35 mph
